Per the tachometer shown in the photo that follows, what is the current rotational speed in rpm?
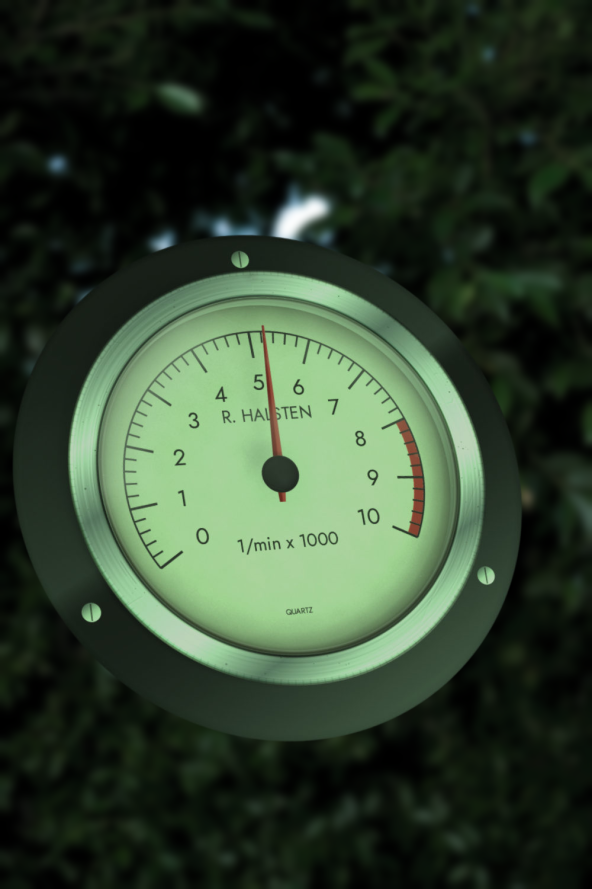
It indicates 5200 rpm
